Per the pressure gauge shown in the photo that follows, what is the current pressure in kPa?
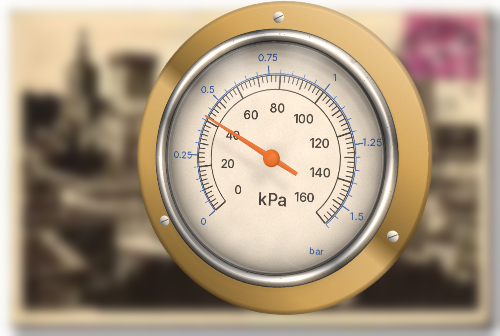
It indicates 42 kPa
